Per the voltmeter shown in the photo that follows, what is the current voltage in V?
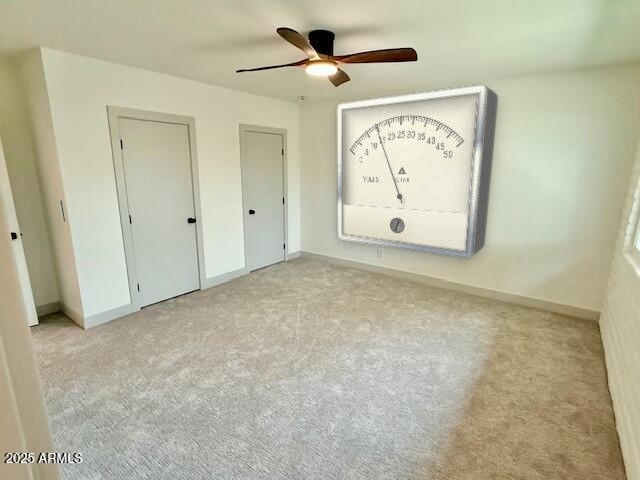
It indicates 15 V
